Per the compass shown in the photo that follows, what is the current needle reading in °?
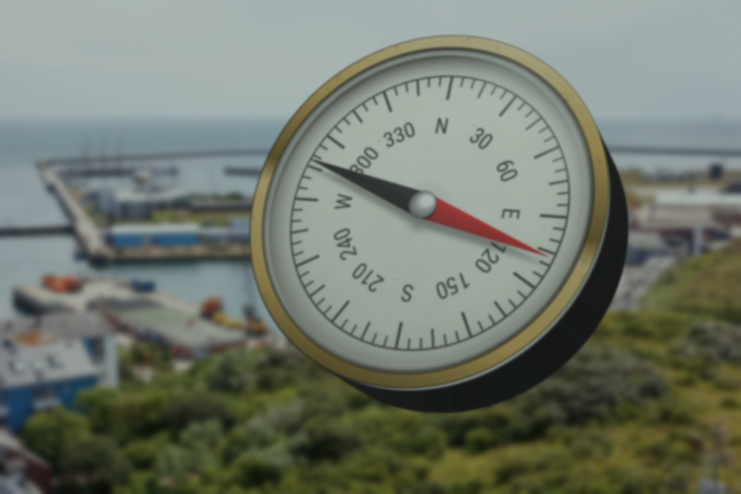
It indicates 107.5 °
